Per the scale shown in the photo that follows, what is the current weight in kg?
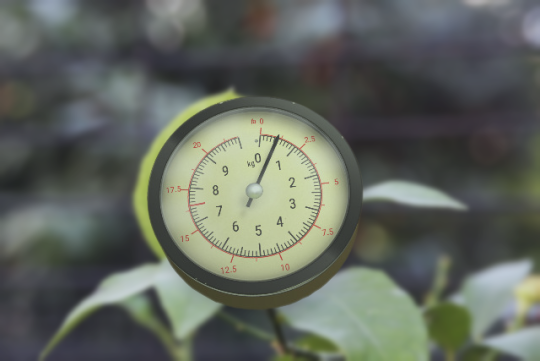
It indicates 0.5 kg
